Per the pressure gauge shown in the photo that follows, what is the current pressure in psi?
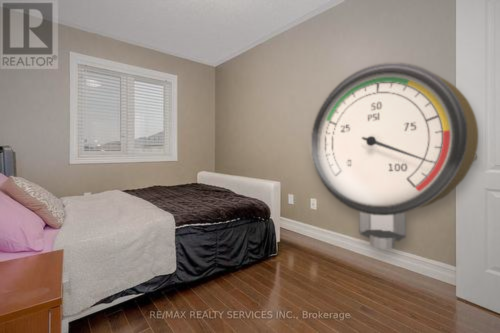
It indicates 90 psi
